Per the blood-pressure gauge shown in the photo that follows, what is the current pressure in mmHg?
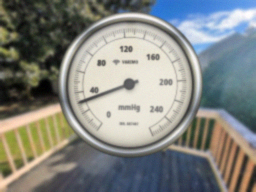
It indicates 30 mmHg
